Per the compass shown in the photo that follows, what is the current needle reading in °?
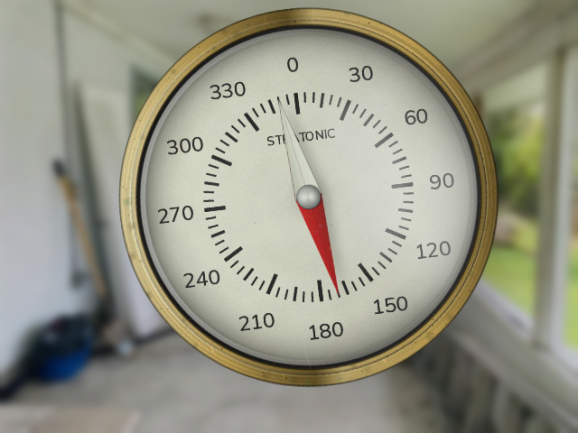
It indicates 170 °
